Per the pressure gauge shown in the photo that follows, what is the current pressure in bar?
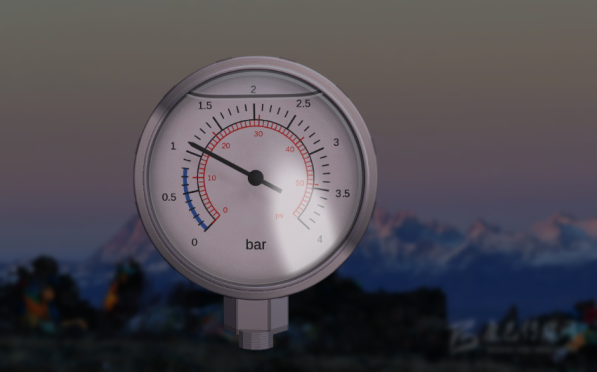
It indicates 1.1 bar
